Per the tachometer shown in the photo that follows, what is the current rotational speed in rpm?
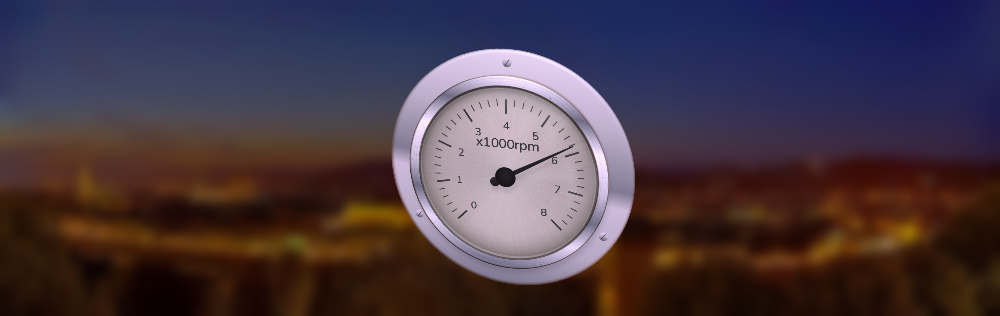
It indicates 5800 rpm
